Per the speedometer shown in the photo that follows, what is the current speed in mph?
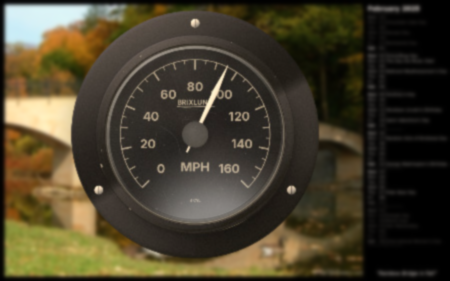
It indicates 95 mph
